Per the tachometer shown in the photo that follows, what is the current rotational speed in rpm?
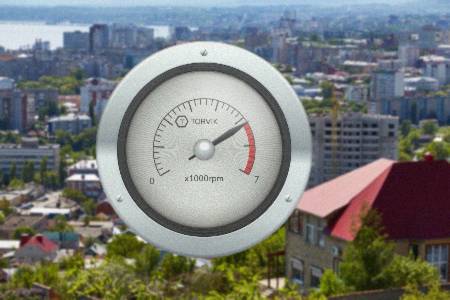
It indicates 5200 rpm
